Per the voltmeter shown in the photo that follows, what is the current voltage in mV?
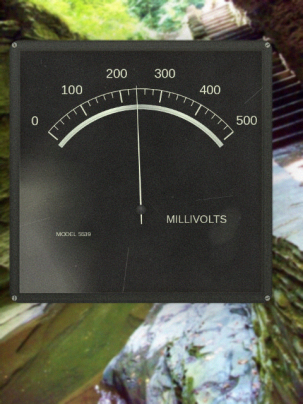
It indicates 240 mV
